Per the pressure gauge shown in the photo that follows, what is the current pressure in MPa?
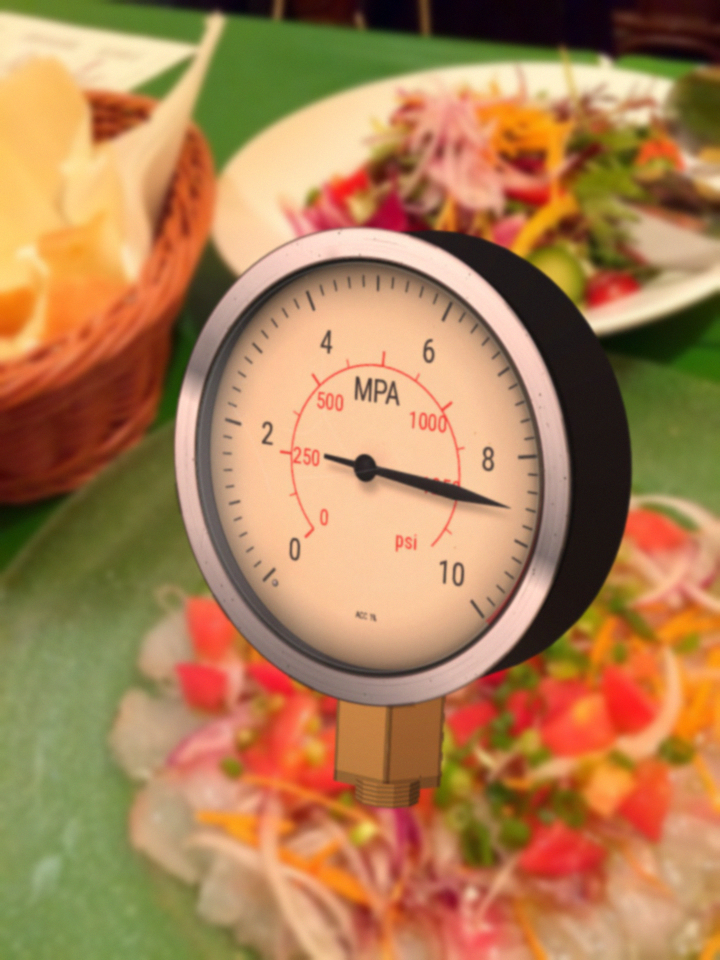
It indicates 8.6 MPa
